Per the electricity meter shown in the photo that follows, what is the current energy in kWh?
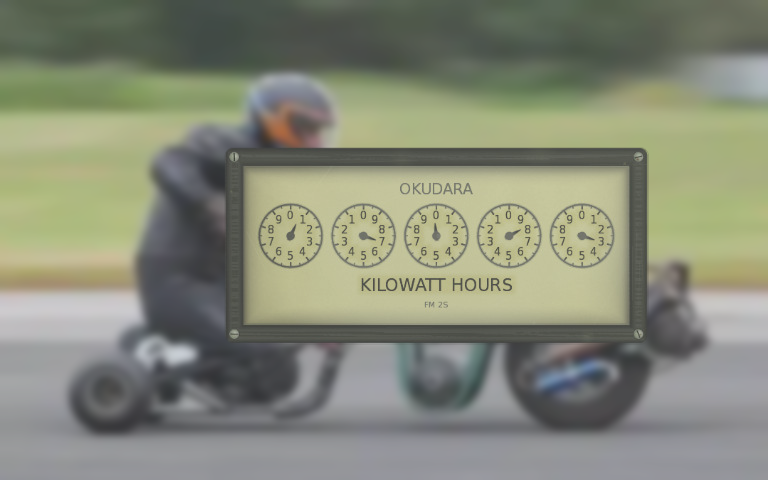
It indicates 6983 kWh
